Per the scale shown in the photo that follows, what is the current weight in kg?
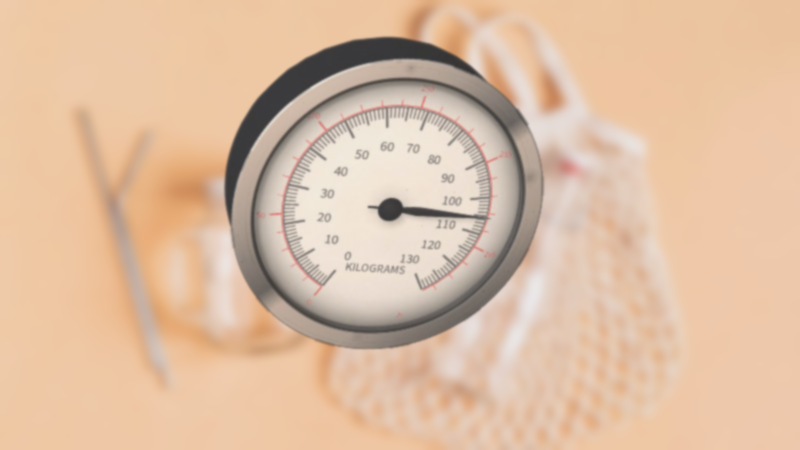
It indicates 105 kg
